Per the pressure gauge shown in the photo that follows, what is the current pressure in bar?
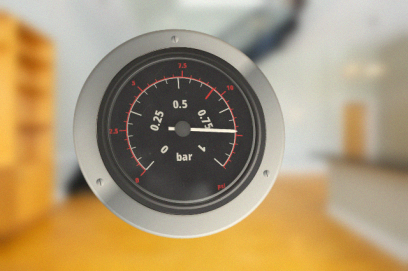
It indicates 0.85 bar
